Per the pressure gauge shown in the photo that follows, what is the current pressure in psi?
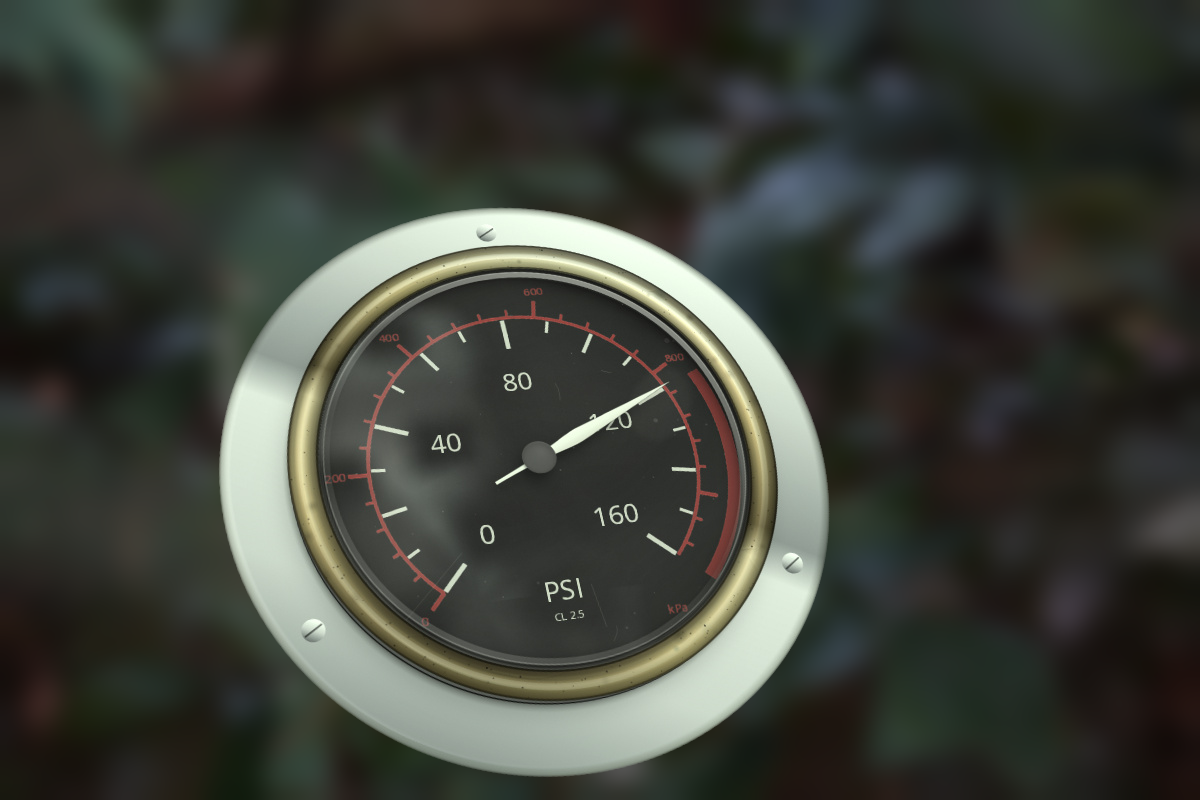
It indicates 120 psi
